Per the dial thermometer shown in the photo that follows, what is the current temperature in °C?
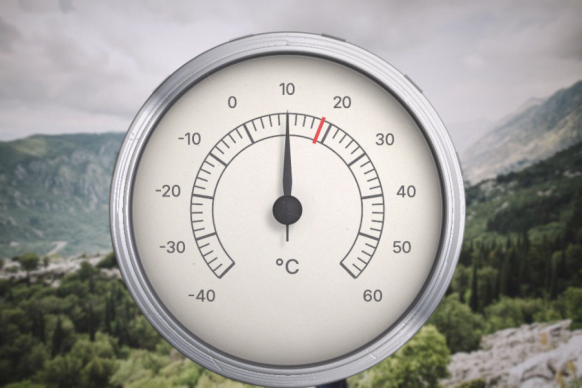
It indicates 10 °C
